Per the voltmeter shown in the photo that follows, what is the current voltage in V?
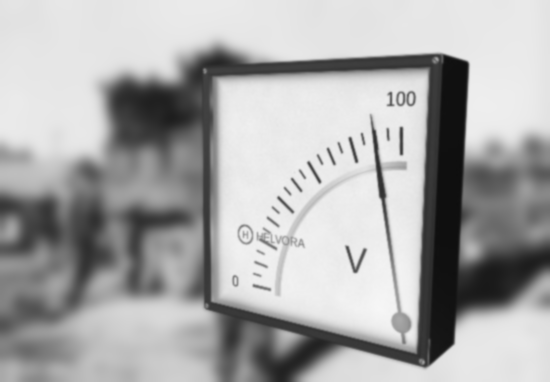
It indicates 90 V
